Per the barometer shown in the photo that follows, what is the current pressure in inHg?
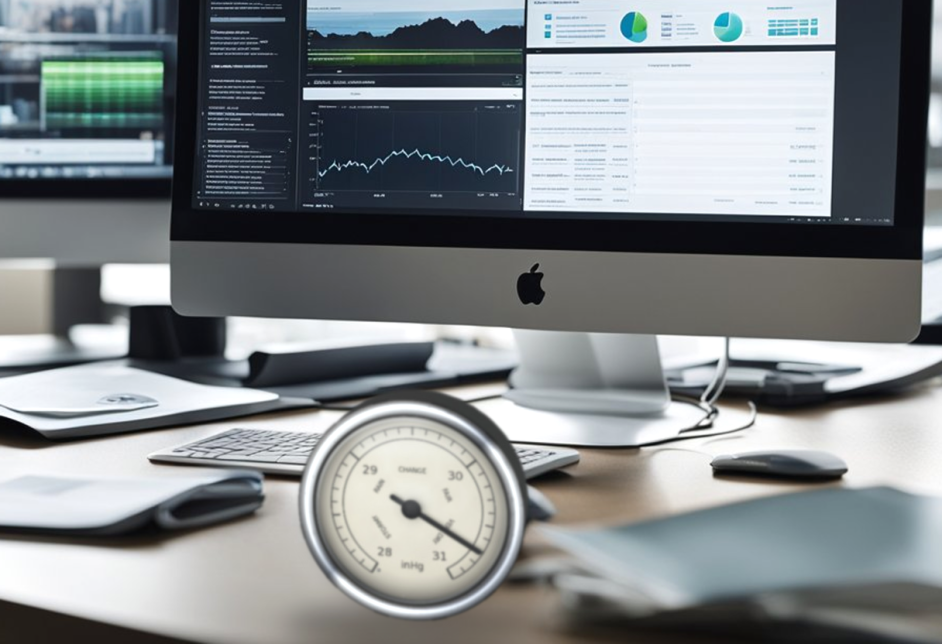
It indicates 30.7 inHg
